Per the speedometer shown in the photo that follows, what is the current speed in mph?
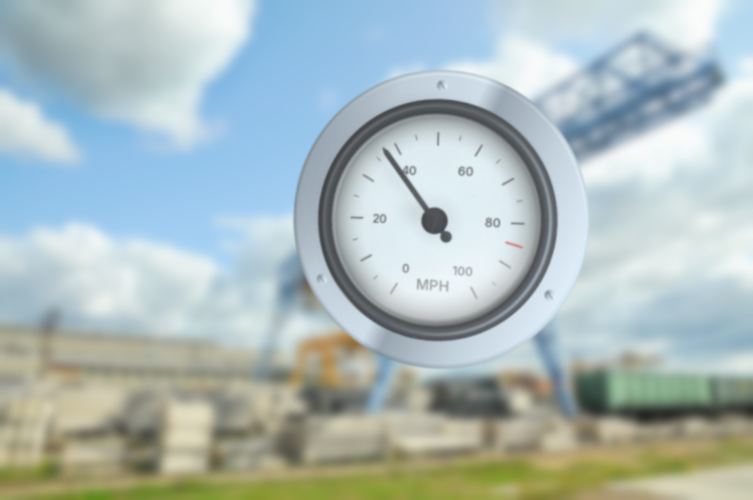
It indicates 37.5 mph
